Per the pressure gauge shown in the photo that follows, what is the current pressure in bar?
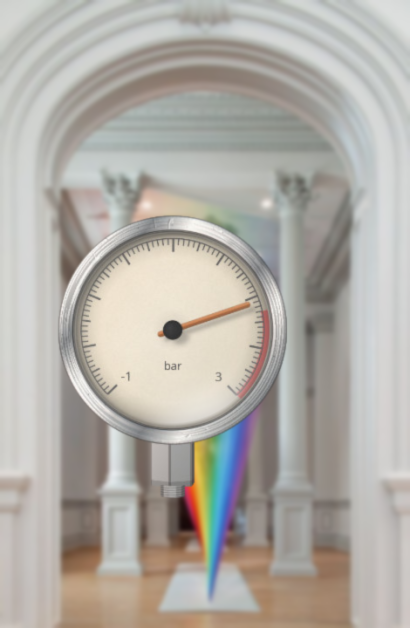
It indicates 2.05 bar
